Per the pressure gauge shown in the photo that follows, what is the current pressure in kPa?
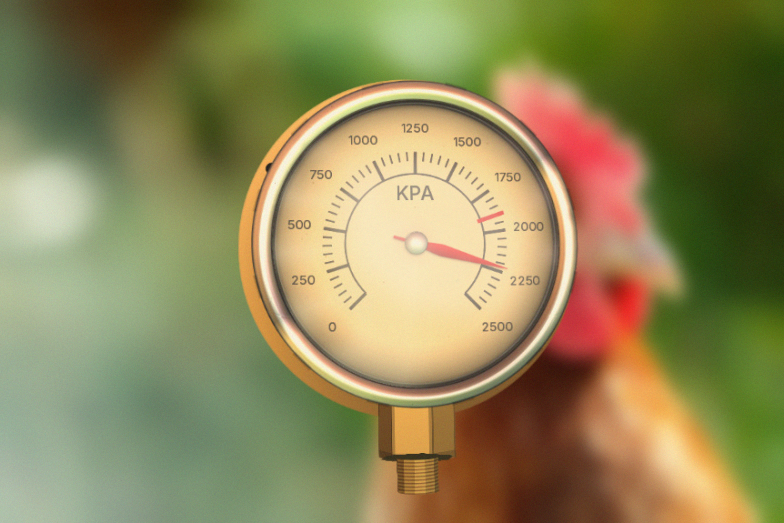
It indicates 2225 kPa
